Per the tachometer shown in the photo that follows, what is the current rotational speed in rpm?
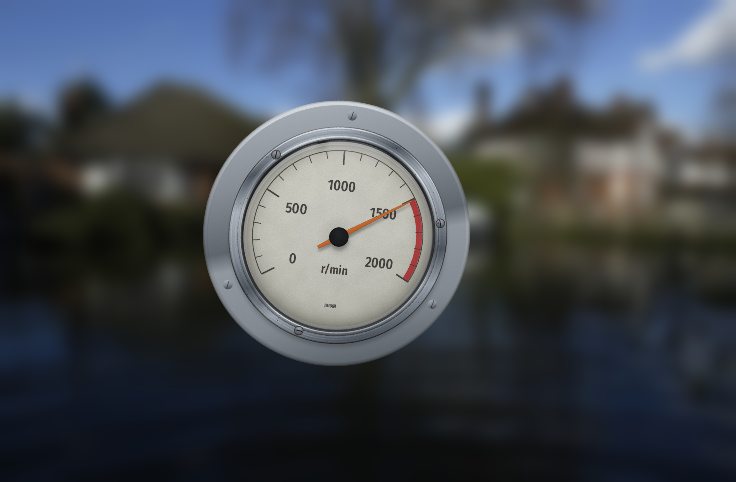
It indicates 1500 rpm
